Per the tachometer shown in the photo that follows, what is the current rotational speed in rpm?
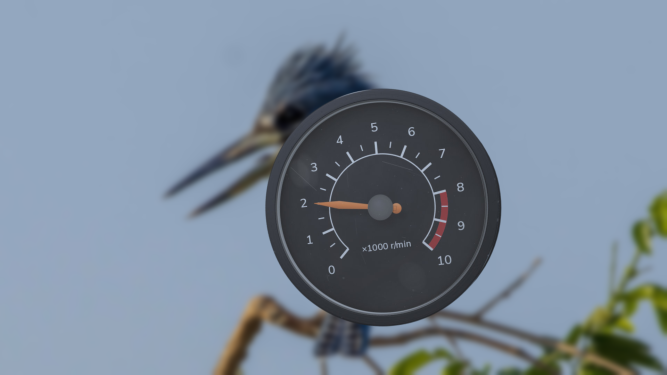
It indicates 2000 rpm
